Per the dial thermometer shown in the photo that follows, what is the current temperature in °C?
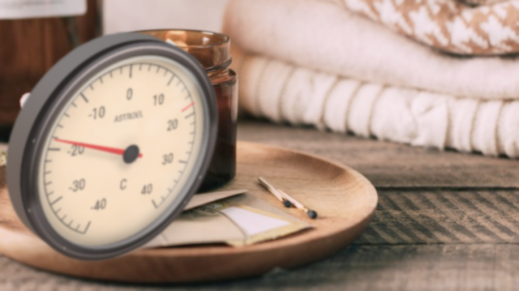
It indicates -18 °C
